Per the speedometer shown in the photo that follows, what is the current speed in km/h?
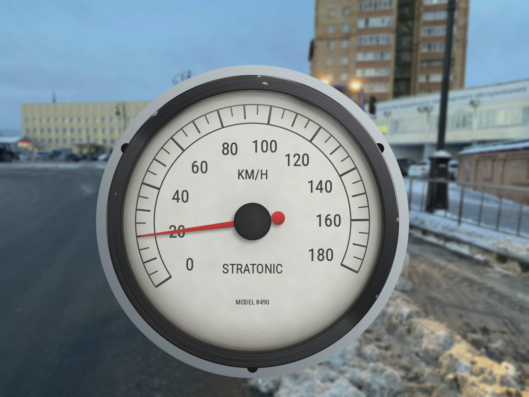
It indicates 20 km/h
